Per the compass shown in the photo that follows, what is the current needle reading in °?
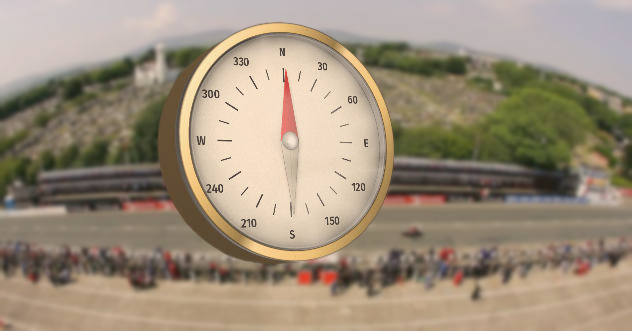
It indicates 0 °
